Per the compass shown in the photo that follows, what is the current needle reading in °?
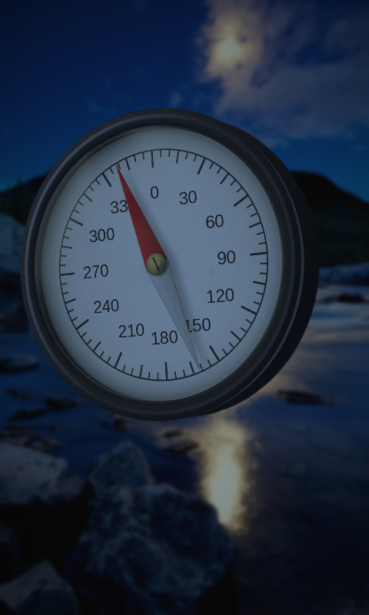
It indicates 340 °
